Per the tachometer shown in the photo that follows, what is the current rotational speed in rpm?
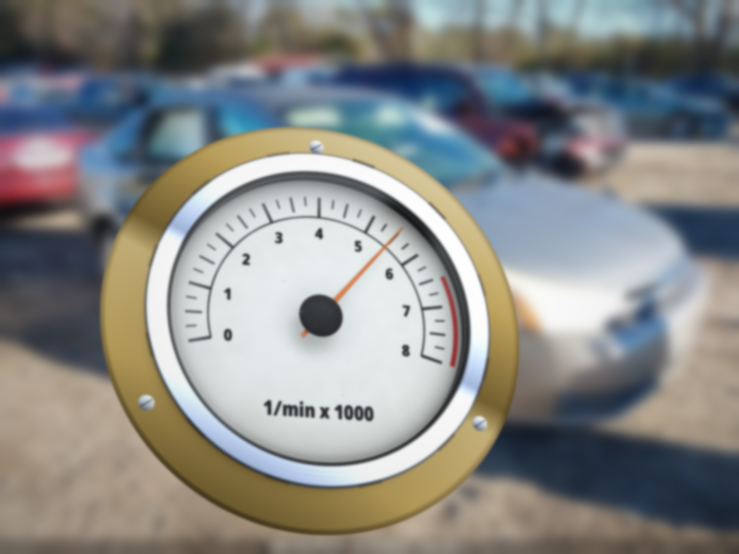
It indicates 5500 rpm
